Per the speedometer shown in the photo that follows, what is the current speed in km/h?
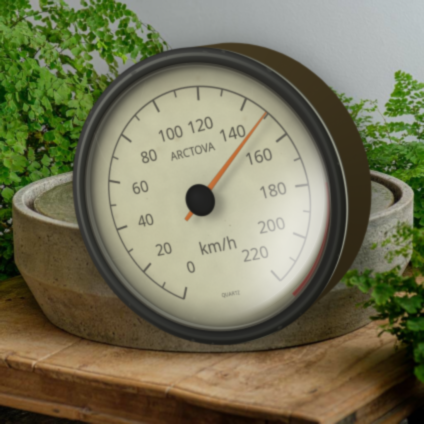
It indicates 150 km/h
